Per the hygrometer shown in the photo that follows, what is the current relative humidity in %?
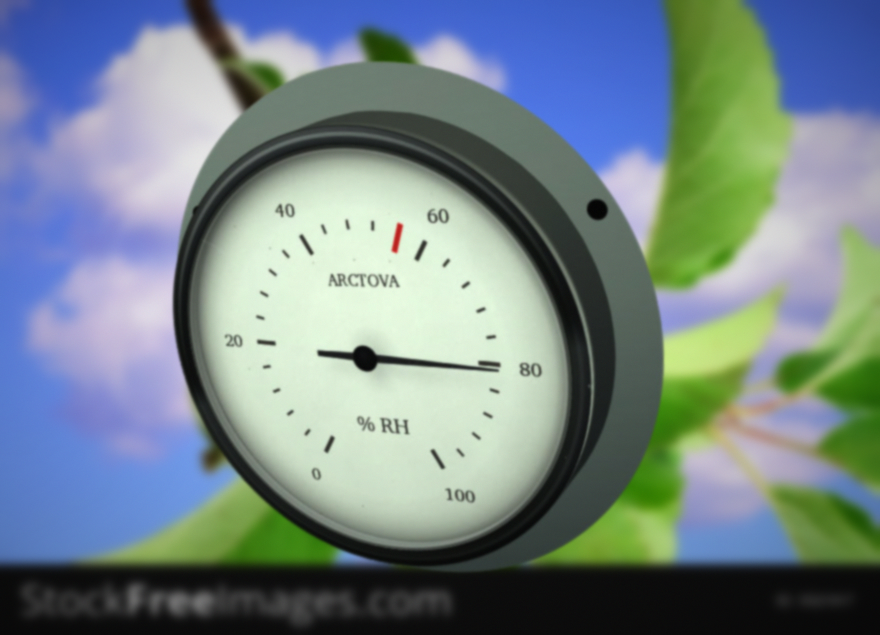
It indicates 80 %
